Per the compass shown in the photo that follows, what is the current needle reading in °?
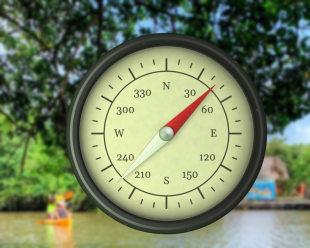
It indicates 45 °
